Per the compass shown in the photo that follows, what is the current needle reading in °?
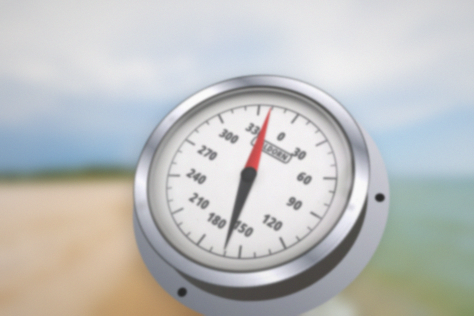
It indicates 340 °
